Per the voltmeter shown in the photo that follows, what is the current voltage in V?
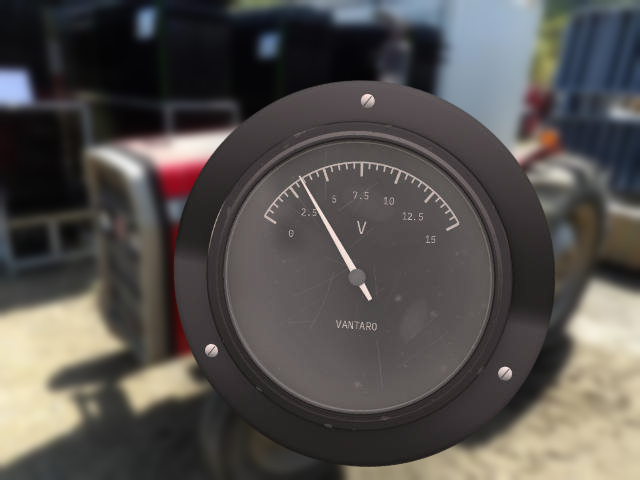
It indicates 3.5 V
